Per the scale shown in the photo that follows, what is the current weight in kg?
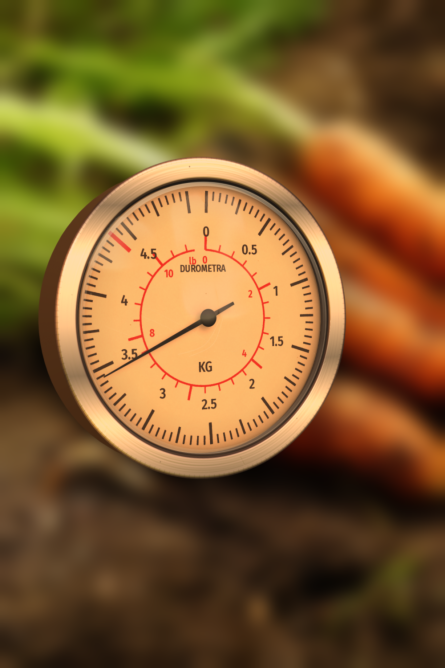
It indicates 3.45 kg
